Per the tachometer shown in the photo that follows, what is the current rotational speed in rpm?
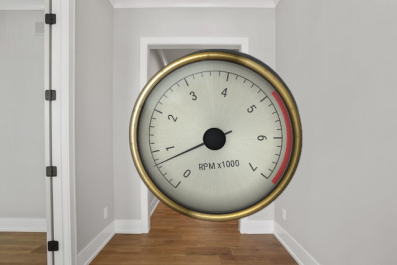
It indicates 700 rpm
